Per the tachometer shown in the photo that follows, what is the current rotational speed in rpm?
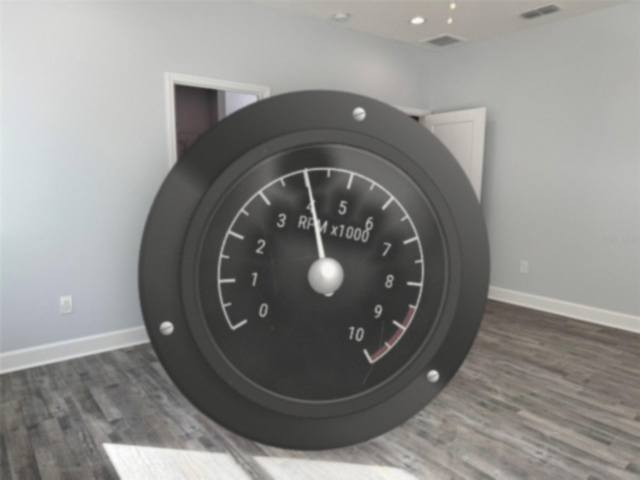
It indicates 4000 rpm
